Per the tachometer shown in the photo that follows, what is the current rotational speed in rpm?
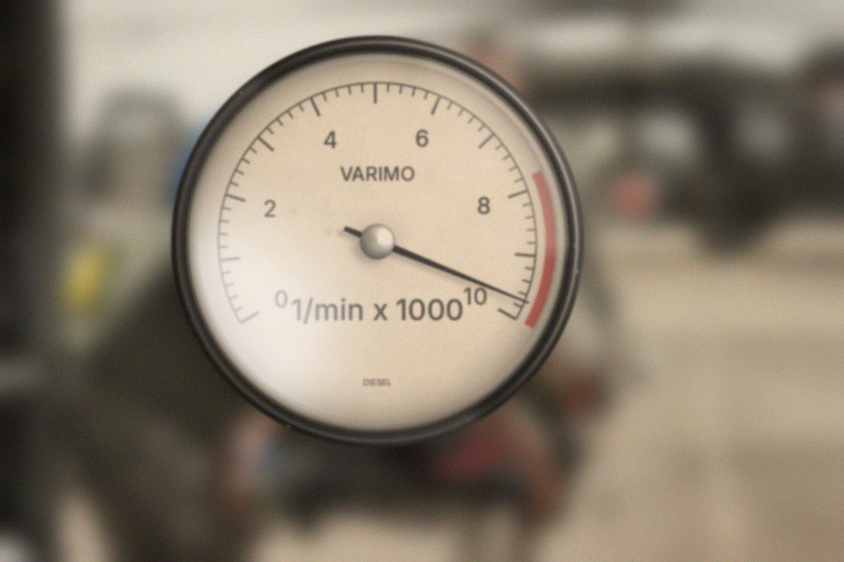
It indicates 9700 rpm
